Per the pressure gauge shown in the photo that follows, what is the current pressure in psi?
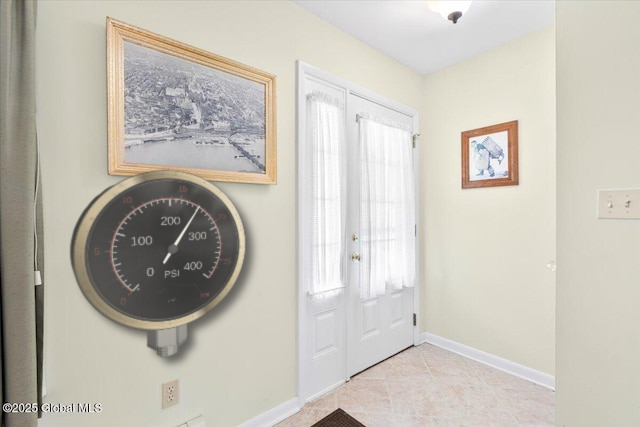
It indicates 250 psi
